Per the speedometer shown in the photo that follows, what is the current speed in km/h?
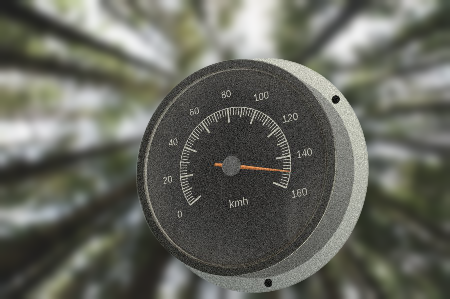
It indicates 150 km/h
